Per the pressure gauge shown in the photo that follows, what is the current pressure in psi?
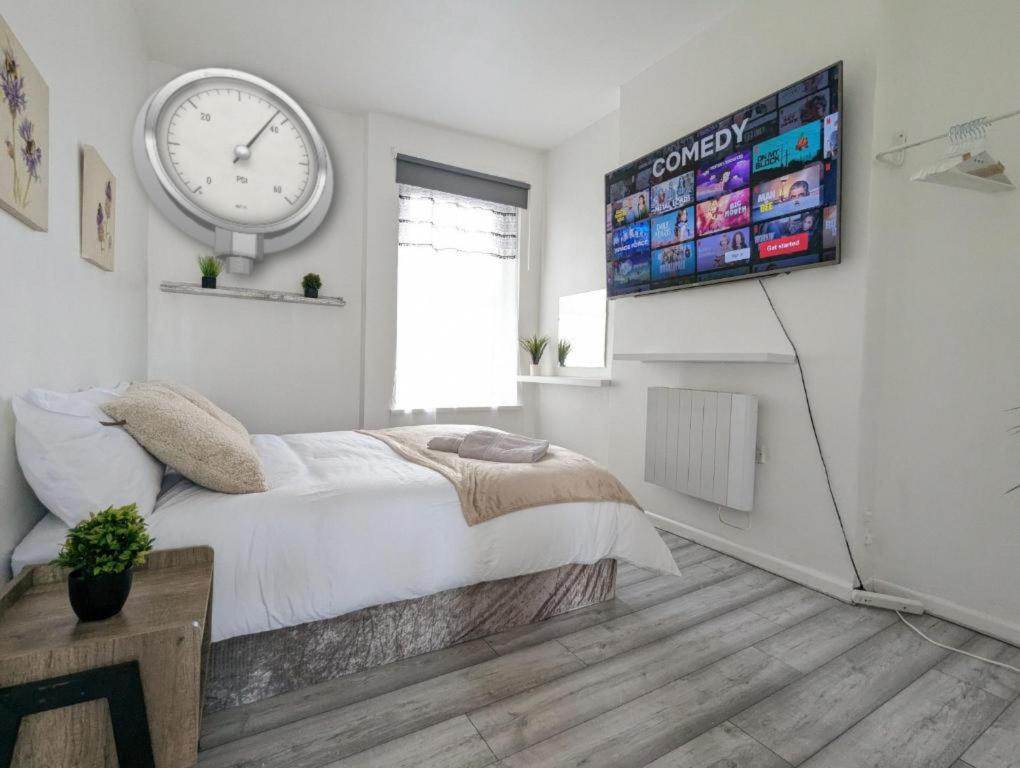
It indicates 38 psi
